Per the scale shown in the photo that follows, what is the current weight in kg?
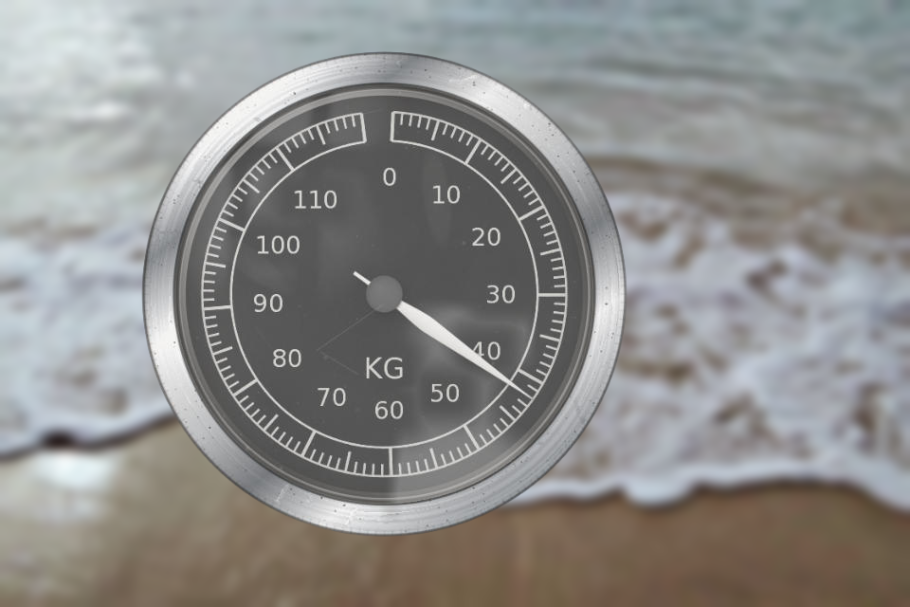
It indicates 42 kg
